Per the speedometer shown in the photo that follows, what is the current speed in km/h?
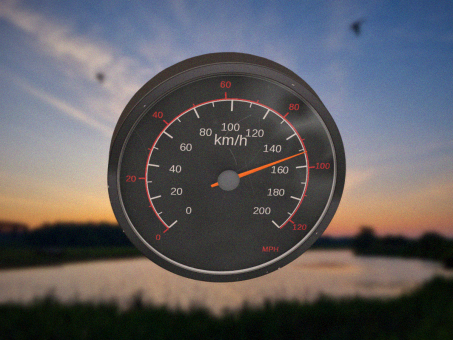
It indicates 150 km/h
